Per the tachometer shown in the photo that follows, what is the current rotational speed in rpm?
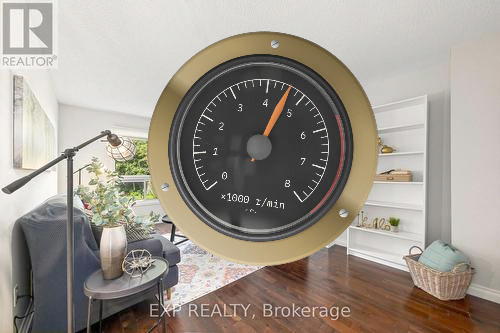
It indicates 4600 rpm
